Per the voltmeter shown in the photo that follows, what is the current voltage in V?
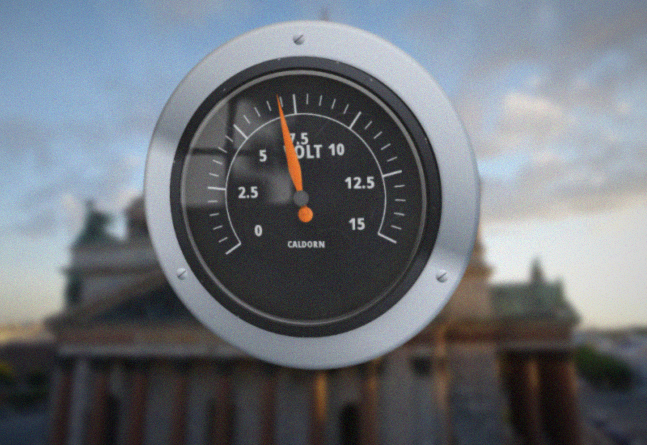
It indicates 7 V
